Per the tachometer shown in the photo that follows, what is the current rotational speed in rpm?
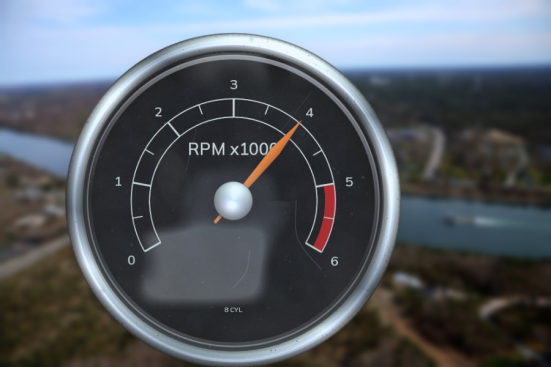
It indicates 4000 rpm
